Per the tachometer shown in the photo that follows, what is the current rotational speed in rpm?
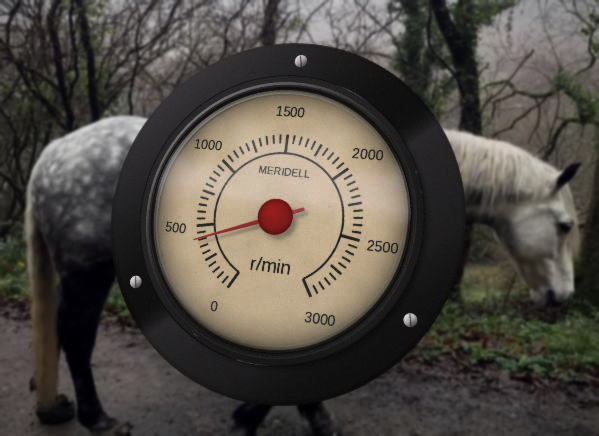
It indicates 400 rpm
